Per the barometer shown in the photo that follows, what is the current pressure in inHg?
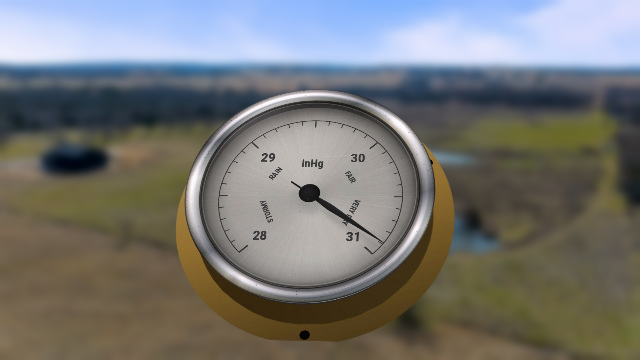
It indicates 30.9 inHg
